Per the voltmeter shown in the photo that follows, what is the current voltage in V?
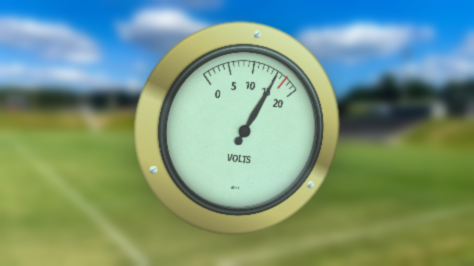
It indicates 15 V
